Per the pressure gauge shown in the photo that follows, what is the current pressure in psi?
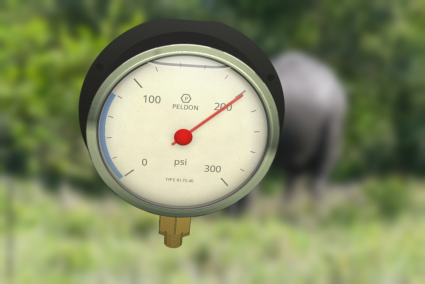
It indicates 200 psi
